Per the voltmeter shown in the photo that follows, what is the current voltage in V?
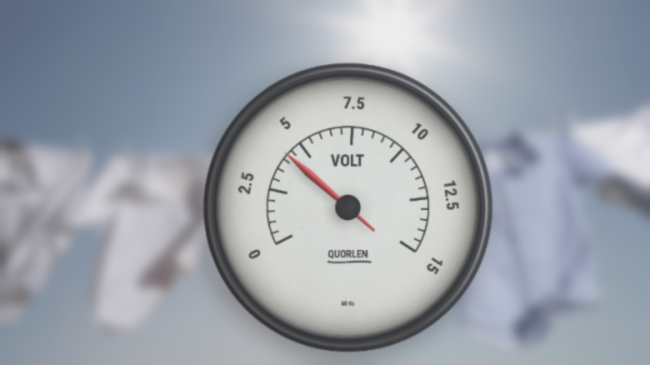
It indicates 4.25 V
